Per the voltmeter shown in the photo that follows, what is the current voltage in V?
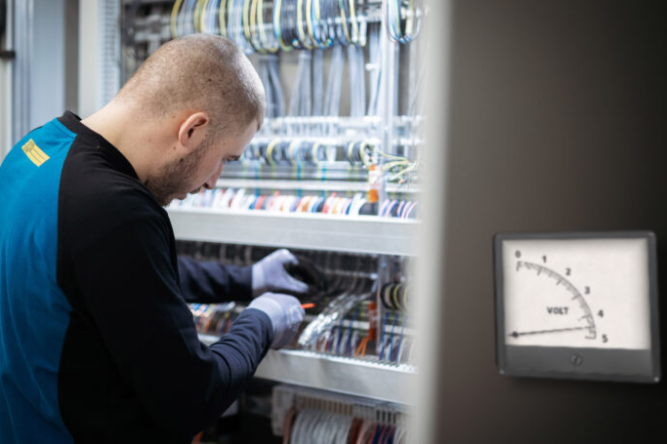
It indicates 4.5 V
